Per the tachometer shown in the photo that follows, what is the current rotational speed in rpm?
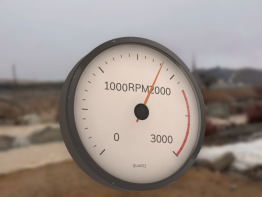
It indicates 1800 rpm
